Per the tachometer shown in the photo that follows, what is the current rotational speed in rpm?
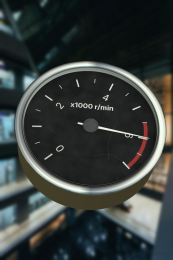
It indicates 6000 rpm
